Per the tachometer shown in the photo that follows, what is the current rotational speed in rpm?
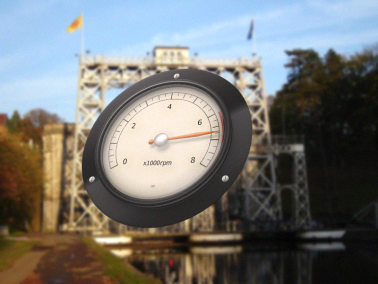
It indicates 6750 rpm
